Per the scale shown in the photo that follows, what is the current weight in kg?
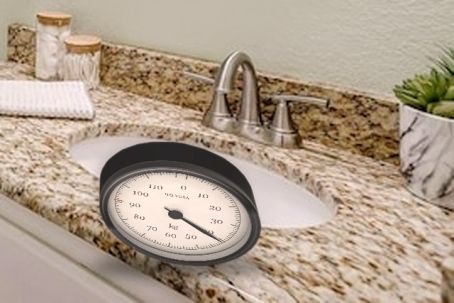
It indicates 40 kg
